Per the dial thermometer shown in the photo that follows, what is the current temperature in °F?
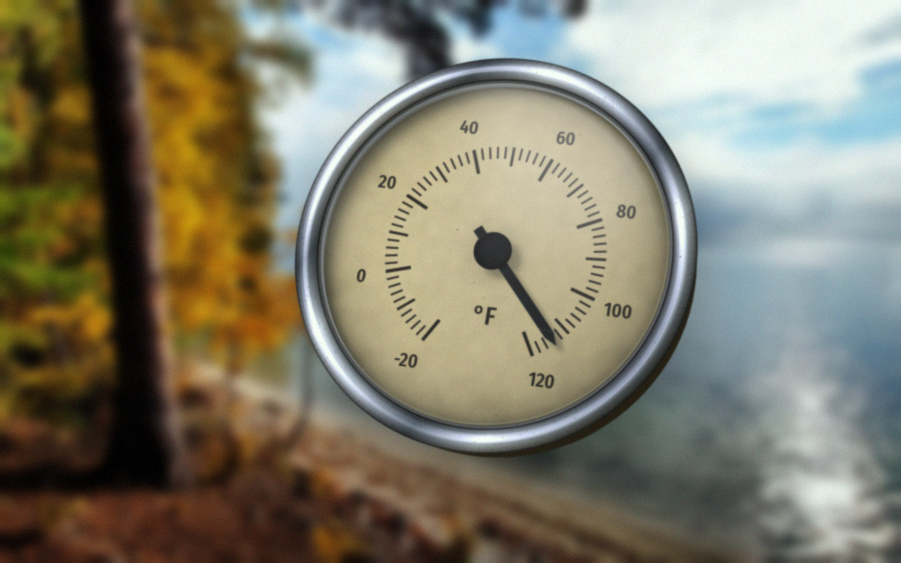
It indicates 114 °F
